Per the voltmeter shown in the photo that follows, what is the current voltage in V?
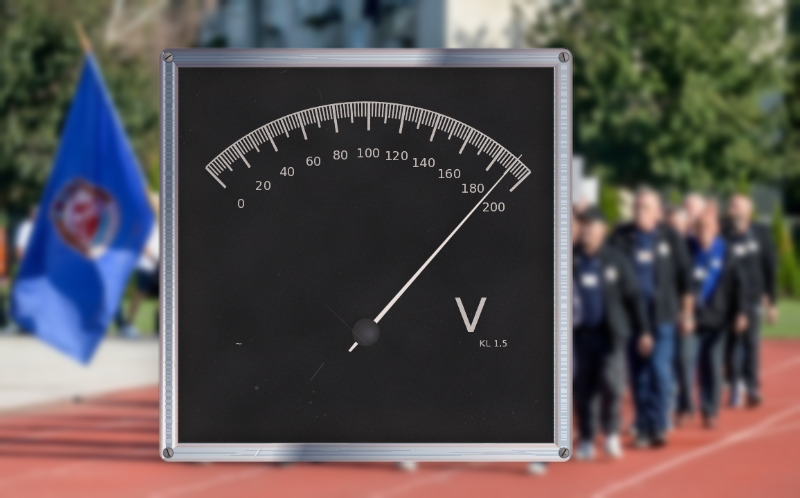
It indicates 190 V
